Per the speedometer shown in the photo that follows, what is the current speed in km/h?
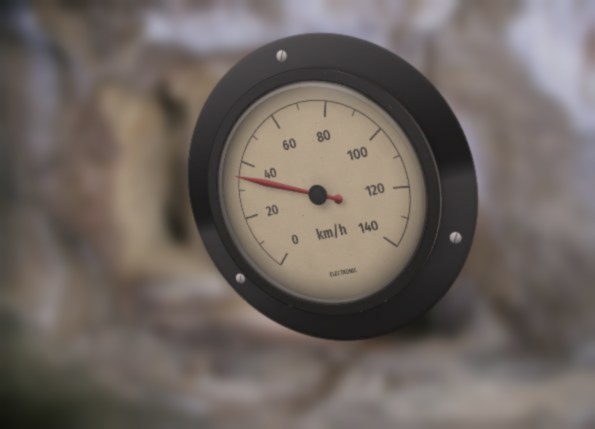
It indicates 35 km/h
